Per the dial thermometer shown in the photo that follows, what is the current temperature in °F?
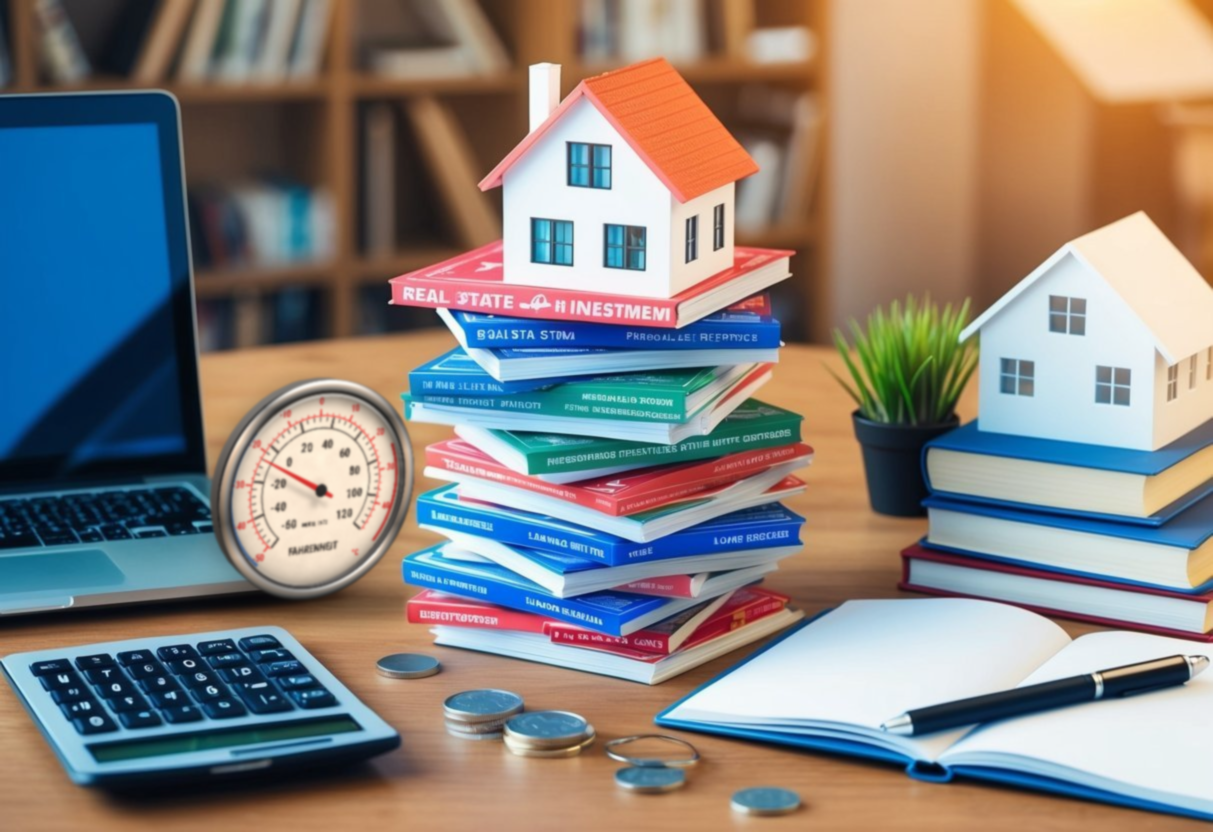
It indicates -8 °F
